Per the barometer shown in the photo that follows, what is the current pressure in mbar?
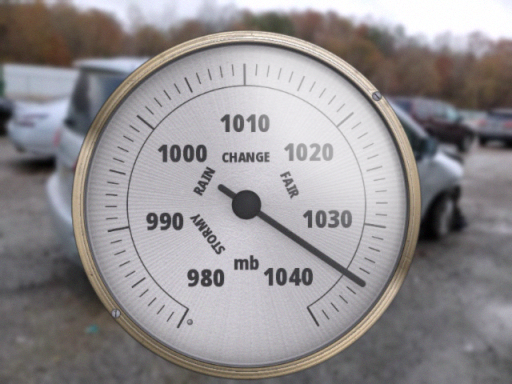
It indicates 1035 mbar
